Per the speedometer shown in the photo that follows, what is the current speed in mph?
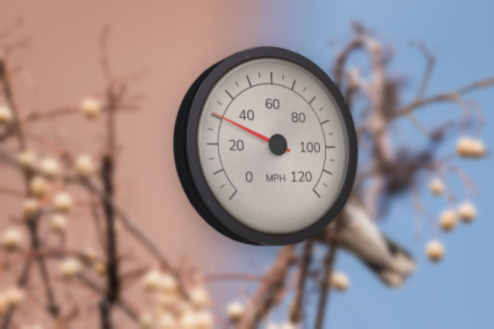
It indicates 30 mph
